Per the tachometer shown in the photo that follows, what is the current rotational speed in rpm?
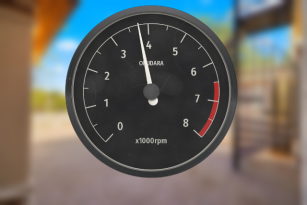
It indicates 3750 rpm
